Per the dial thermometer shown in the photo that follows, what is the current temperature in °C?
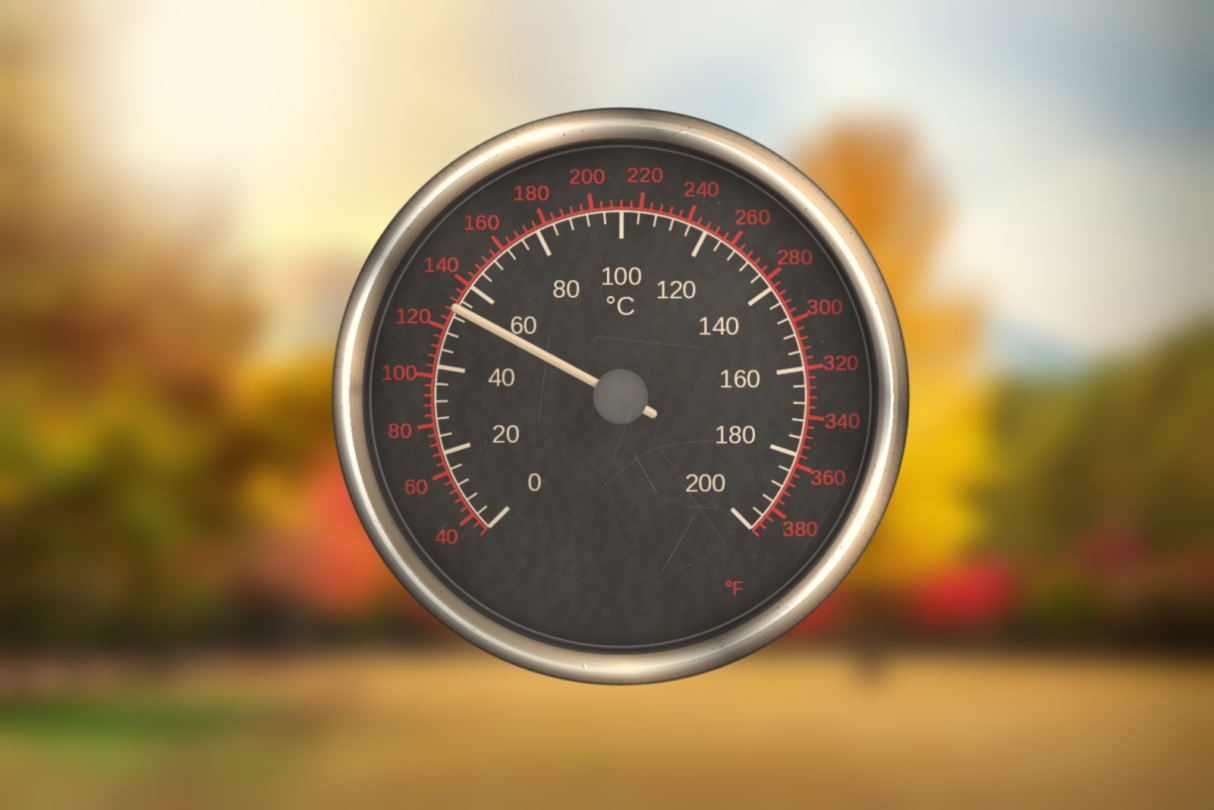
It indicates 54 °C
